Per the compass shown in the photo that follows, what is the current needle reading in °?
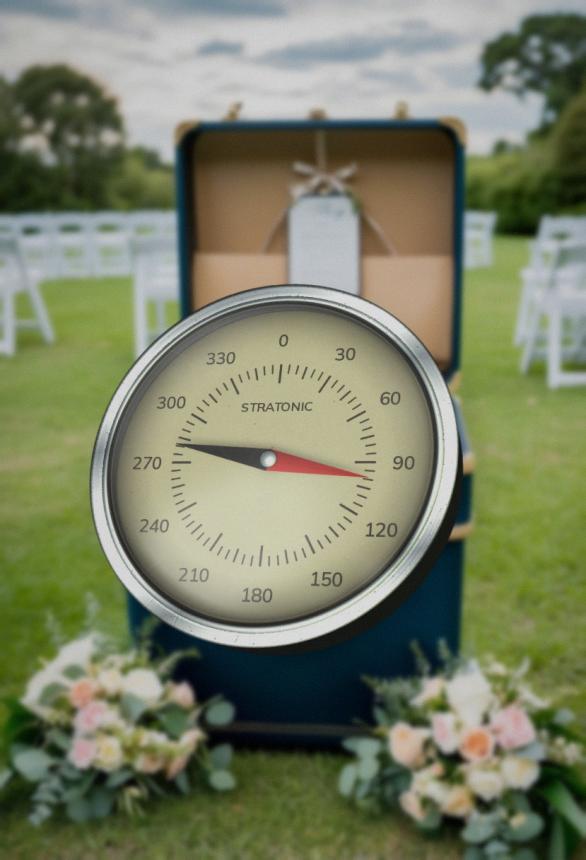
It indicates 100 °
